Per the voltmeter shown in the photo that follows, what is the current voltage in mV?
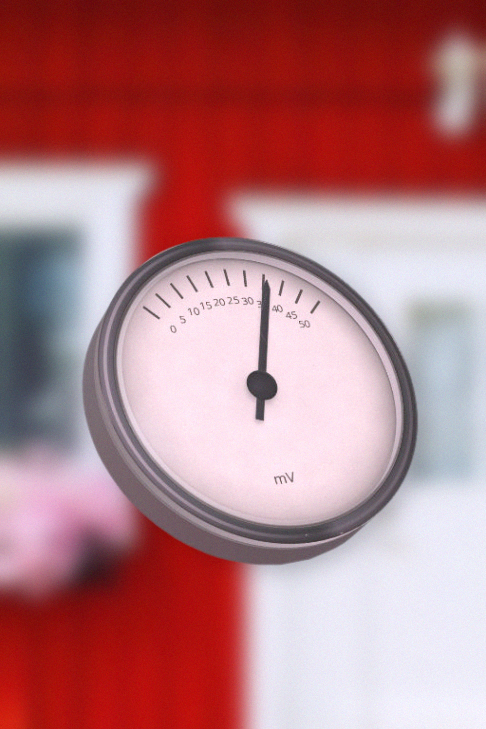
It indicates 35 mV
